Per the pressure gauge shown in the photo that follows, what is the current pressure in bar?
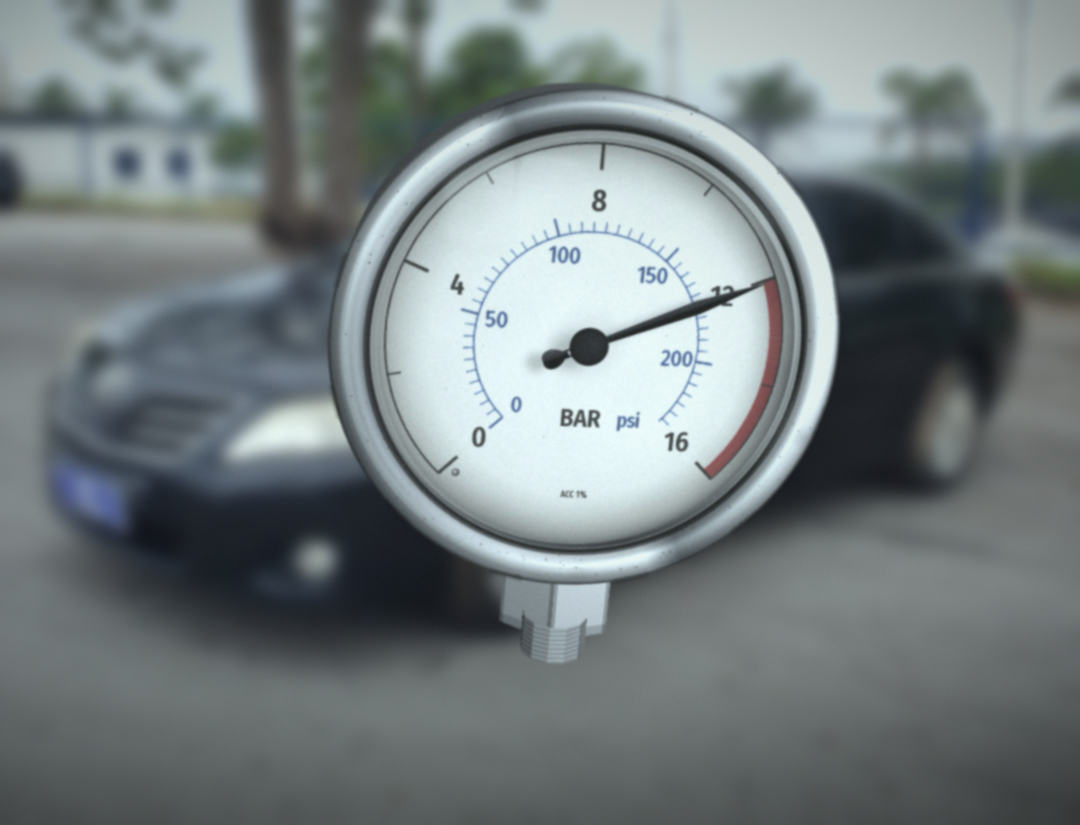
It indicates 12 bar
